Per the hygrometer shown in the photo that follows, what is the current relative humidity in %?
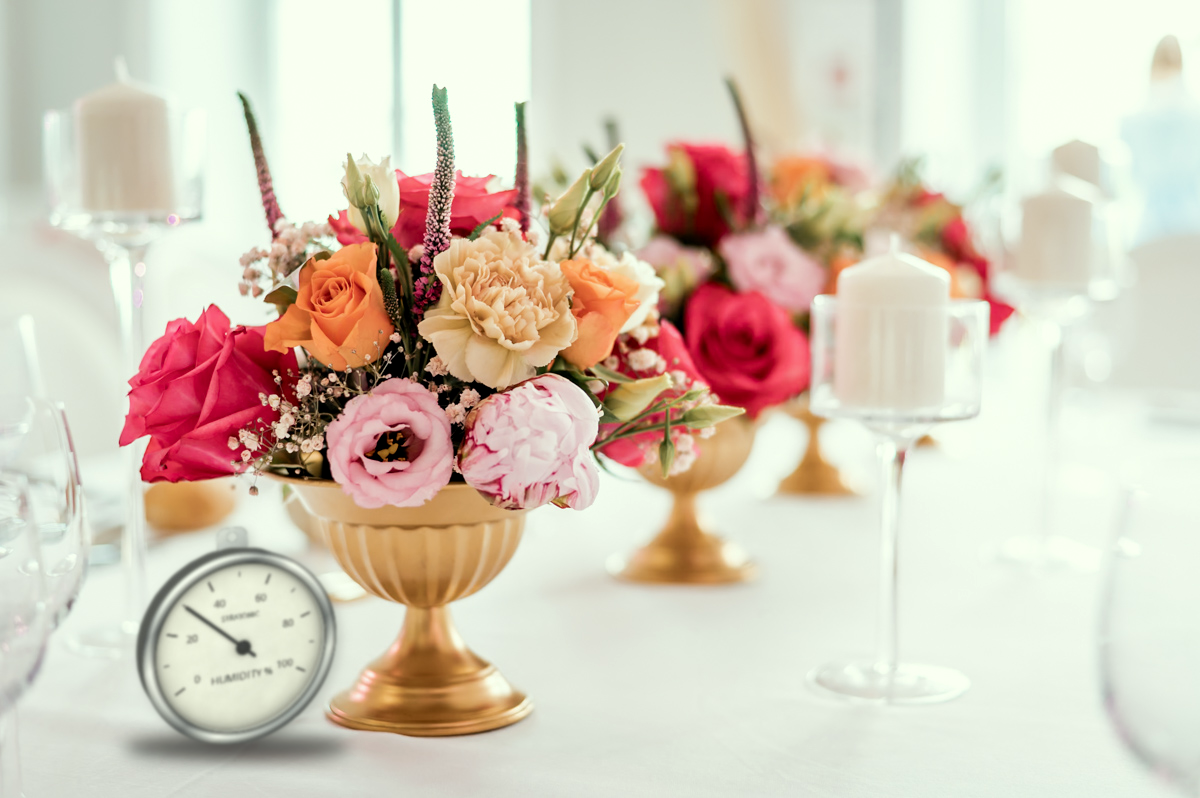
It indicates 30 %
